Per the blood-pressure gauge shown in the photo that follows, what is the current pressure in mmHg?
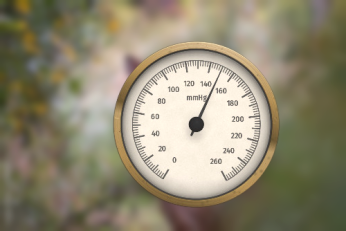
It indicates 150 mmHg
